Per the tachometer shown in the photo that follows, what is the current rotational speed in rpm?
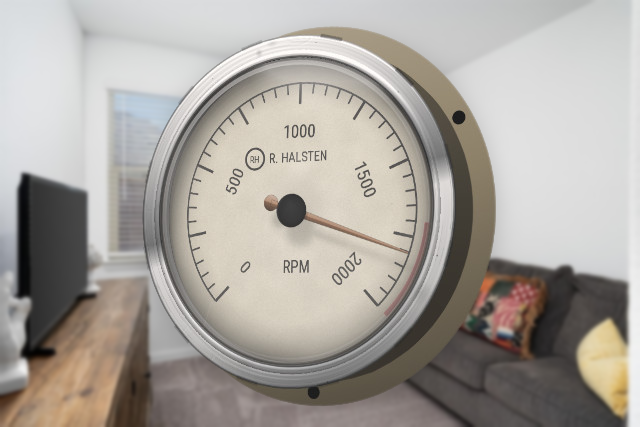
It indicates 1800 rpm
